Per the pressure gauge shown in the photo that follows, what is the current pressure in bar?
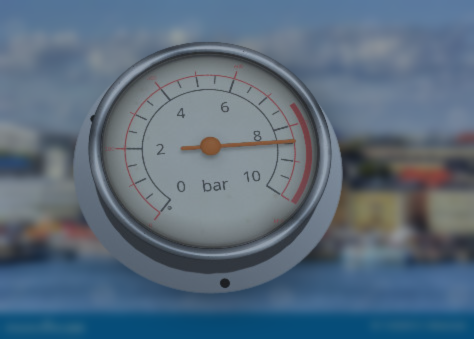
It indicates 8.5 bar
